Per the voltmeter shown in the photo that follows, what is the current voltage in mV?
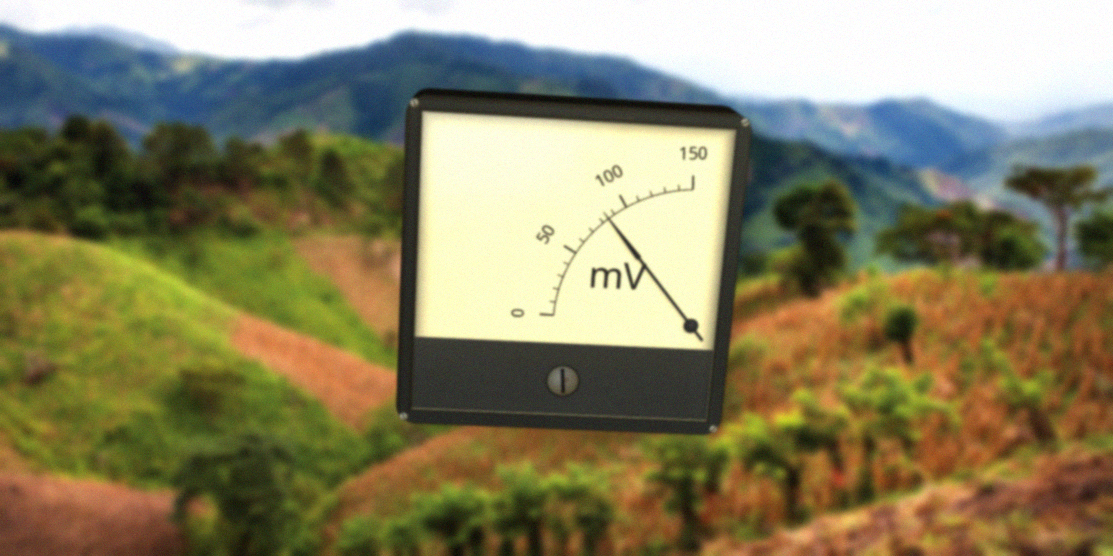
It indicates 85 mV
